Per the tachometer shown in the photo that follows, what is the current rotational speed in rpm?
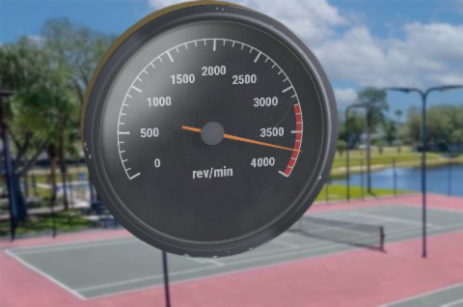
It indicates 3700 rpm
